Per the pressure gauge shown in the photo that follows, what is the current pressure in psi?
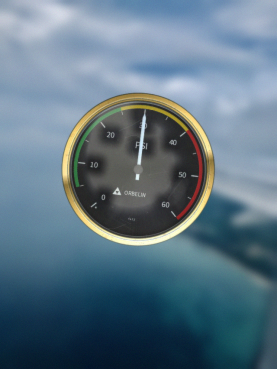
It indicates 30 psi
